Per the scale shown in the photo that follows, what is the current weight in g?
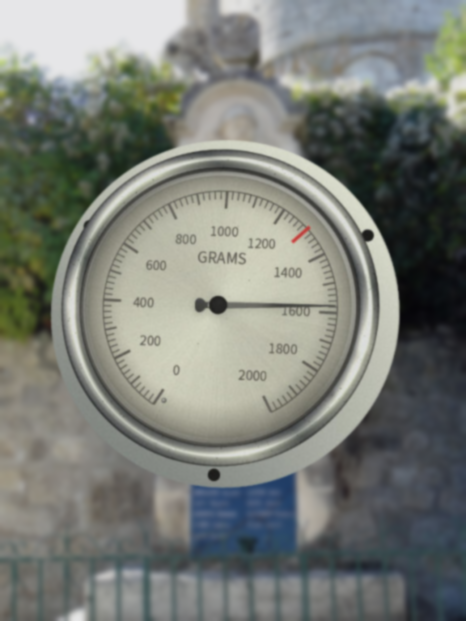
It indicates 1580 g
